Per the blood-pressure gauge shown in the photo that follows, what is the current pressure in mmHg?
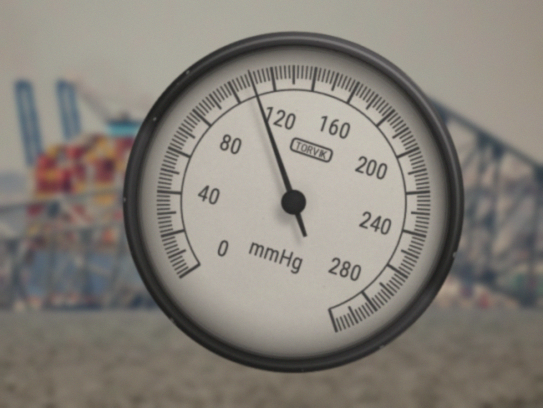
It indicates 110 mmHg
